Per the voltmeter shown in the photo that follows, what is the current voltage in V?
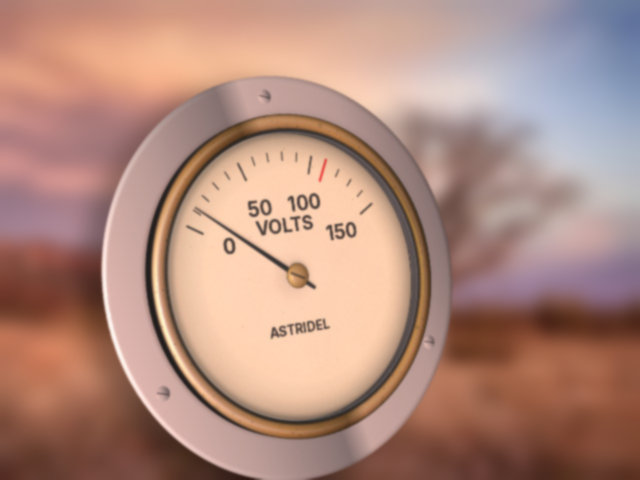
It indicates 10 V
